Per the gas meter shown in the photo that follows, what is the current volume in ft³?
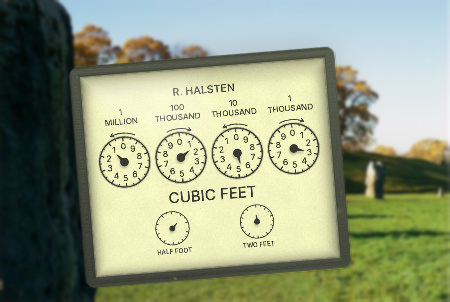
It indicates 115300 ft³
